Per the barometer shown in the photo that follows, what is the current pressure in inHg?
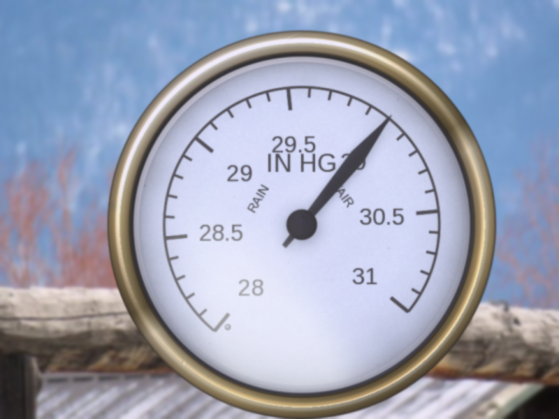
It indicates 30 inHg
